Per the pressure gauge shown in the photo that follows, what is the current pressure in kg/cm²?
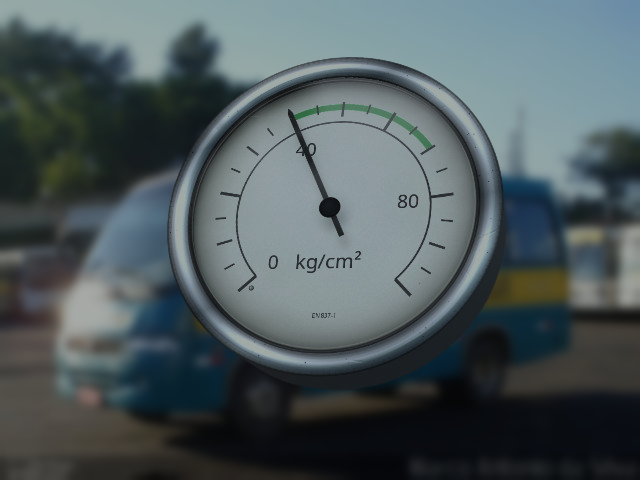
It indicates 40 kg/cm²
